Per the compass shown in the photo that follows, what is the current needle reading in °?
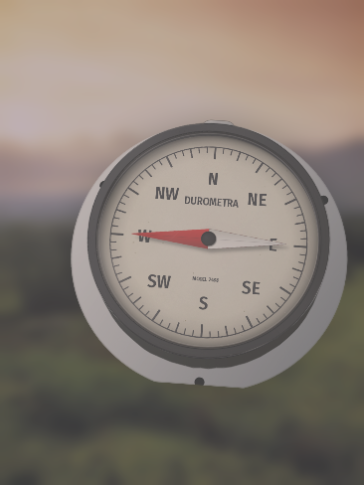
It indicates 270 °
